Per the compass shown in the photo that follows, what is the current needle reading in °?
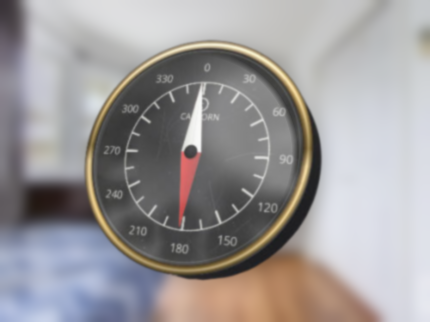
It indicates 180 °
